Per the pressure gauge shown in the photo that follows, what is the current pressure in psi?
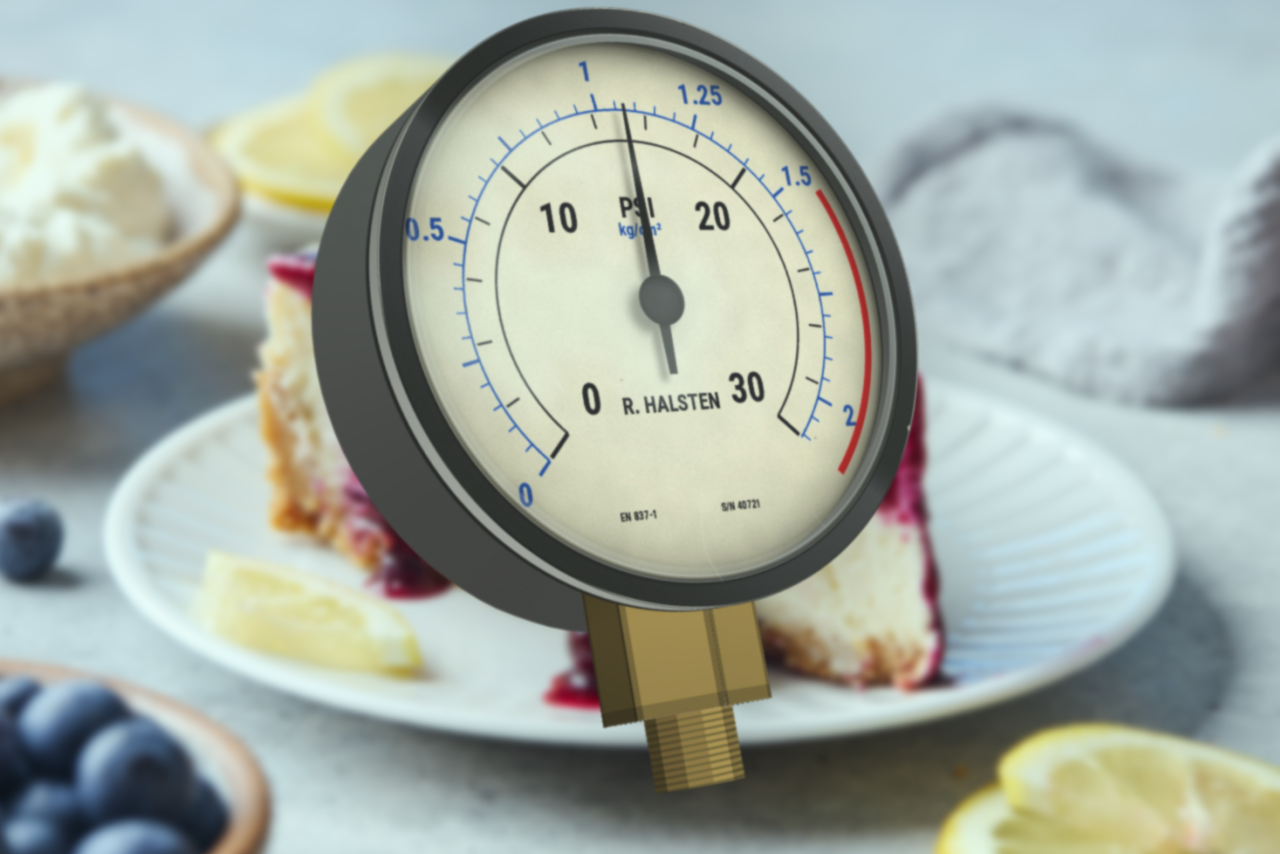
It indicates 15 psi
